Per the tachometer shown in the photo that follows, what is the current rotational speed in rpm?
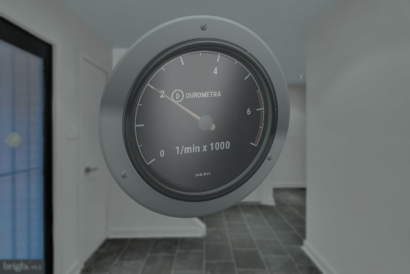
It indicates 2000 rpm
